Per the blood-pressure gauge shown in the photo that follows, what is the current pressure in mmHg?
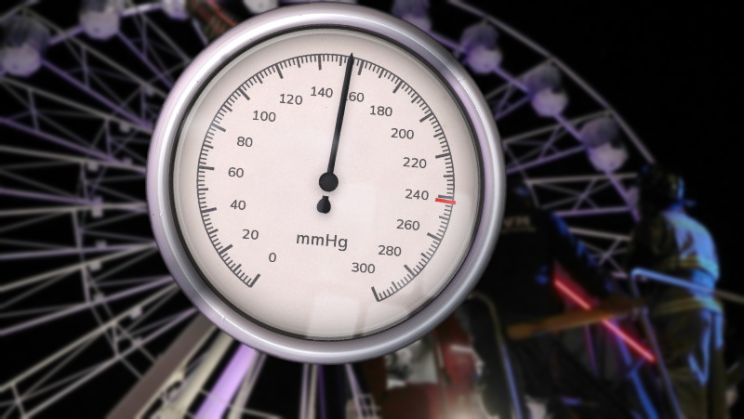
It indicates 154 mmHg
